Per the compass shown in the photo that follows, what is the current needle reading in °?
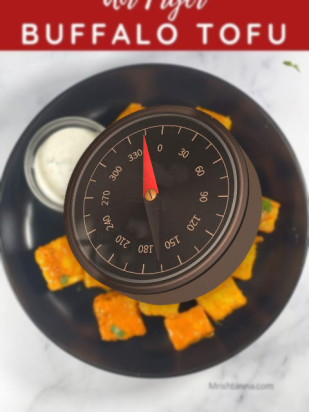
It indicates 345 °
